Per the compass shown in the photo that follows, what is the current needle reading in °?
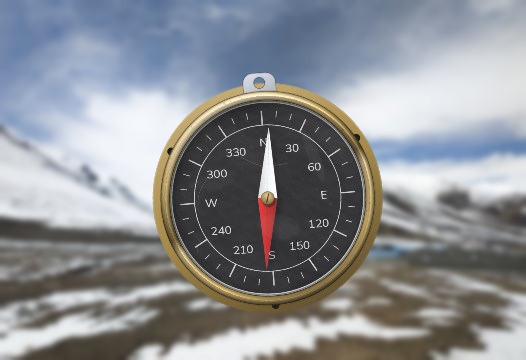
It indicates 185 °
